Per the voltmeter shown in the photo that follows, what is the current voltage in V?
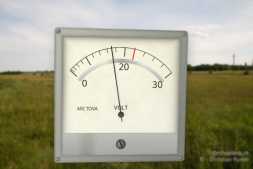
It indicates 17 V
